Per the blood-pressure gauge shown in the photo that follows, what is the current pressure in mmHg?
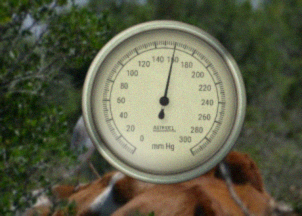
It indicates 160 mmHg
